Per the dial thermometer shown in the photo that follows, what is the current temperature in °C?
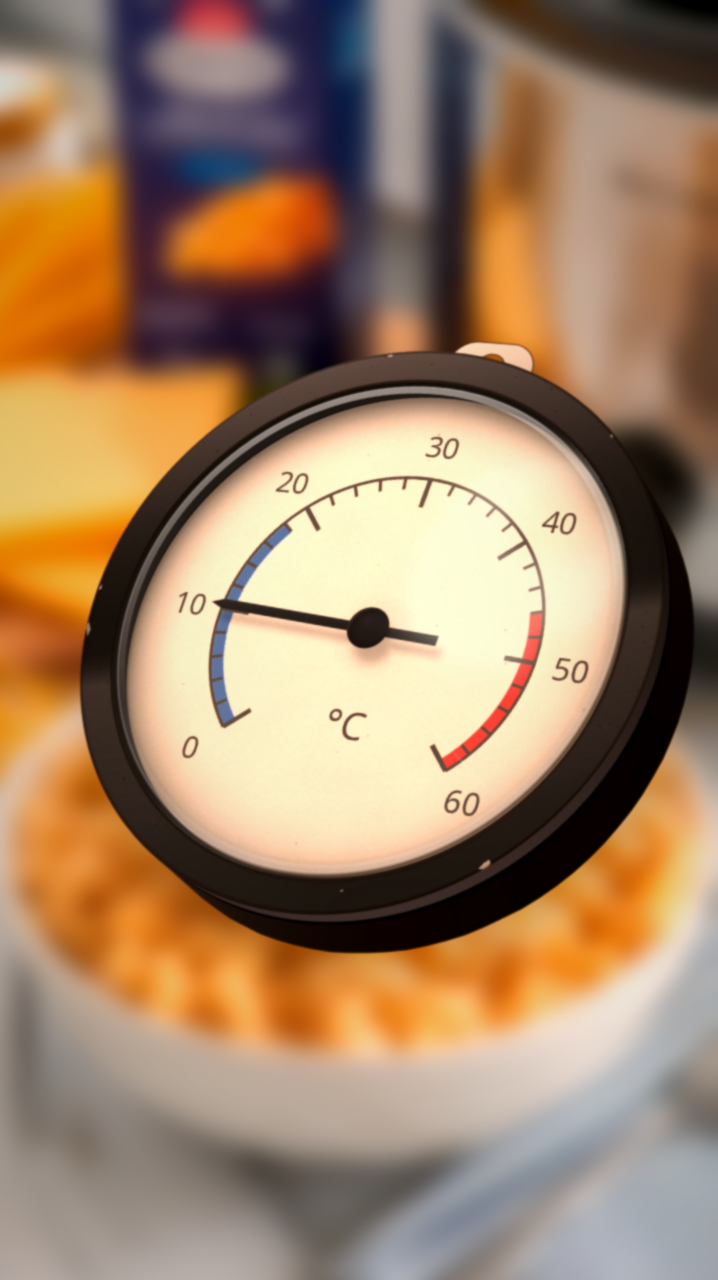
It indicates 10 °C
